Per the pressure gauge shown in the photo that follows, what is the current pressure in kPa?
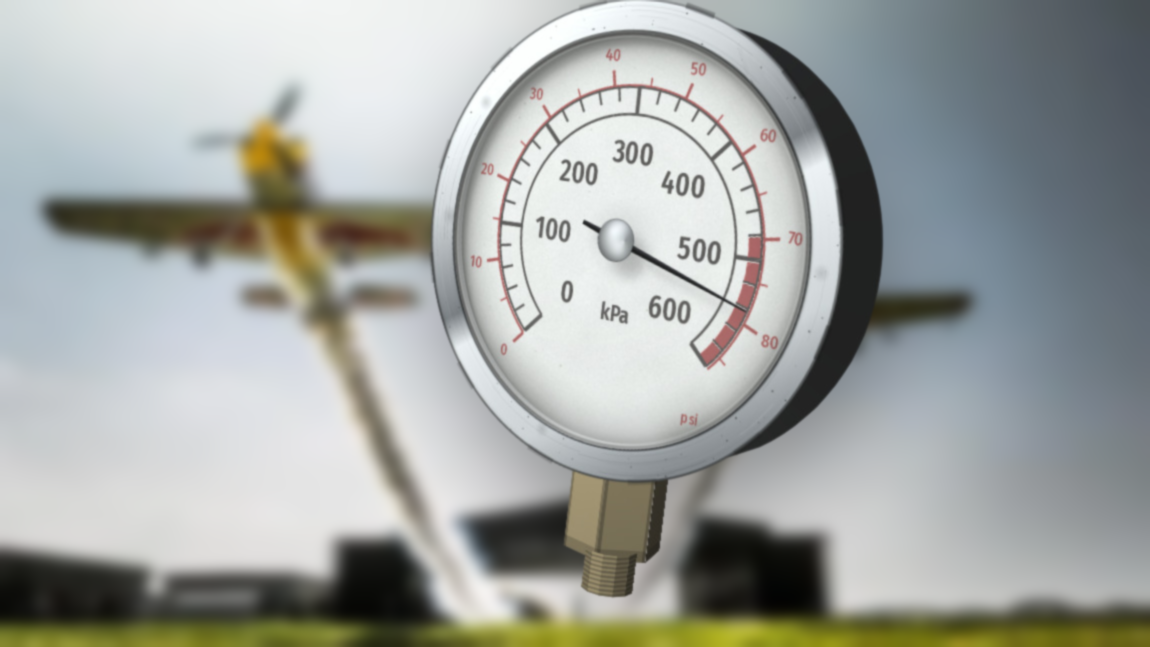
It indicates 540 kPa
